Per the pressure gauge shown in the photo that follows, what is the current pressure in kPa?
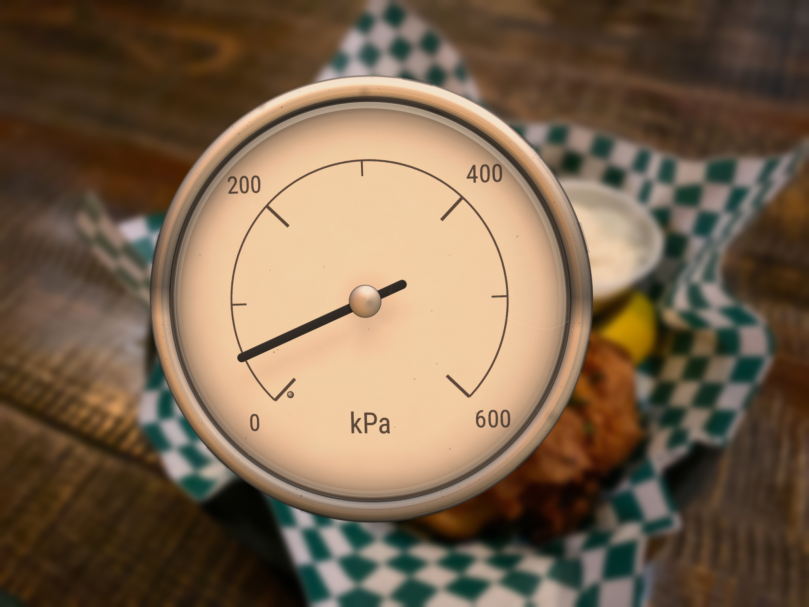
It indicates 50 kPa
